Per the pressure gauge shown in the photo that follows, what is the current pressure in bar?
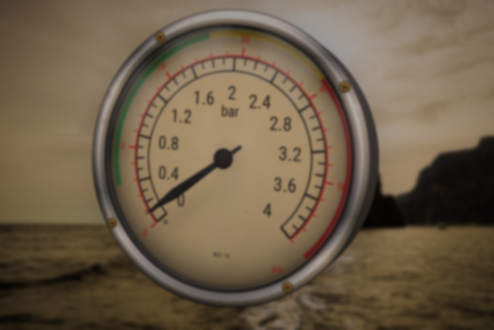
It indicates 0.1 bar
